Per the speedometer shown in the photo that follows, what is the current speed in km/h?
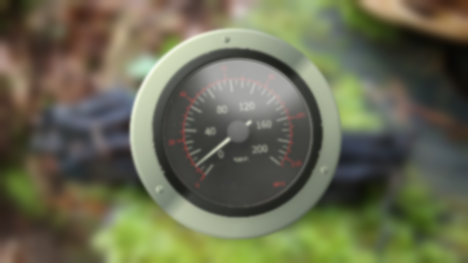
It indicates 10 km/h
